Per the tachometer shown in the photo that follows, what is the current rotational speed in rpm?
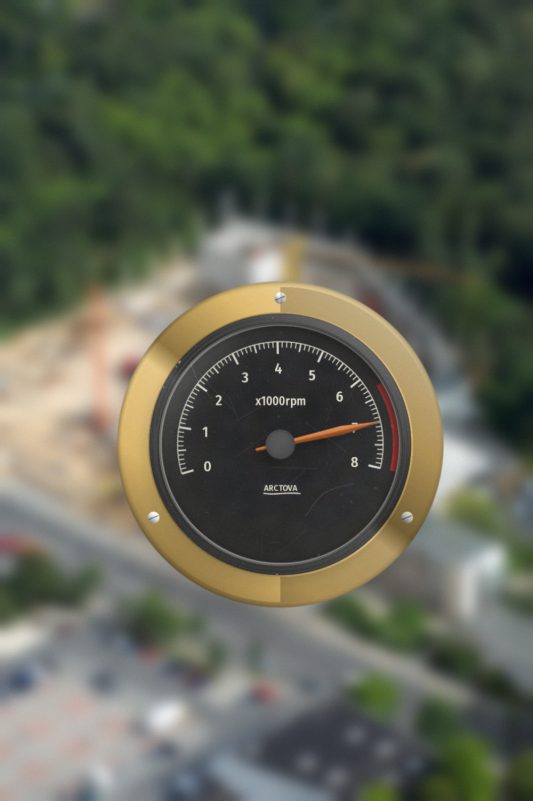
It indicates 7000 rpm
